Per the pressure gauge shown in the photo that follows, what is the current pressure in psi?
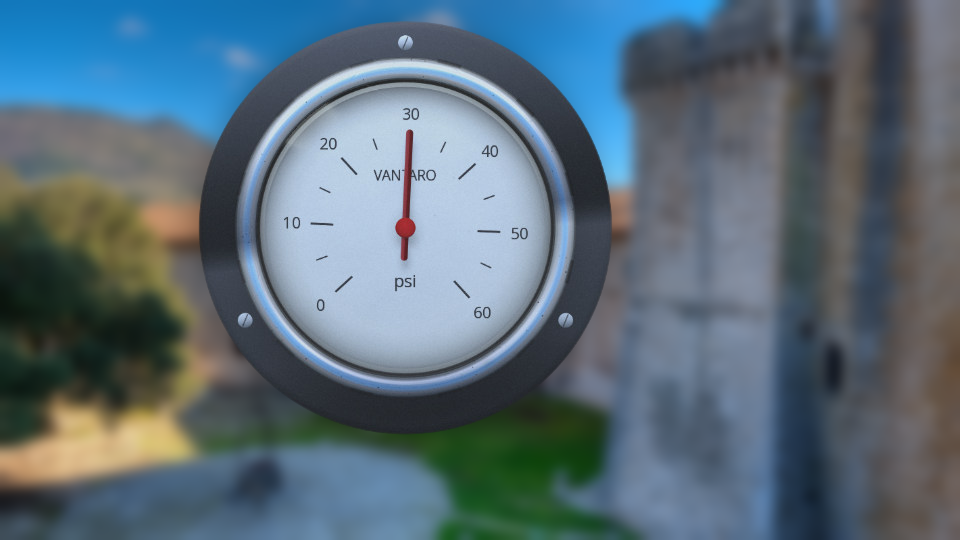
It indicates 30 psi
